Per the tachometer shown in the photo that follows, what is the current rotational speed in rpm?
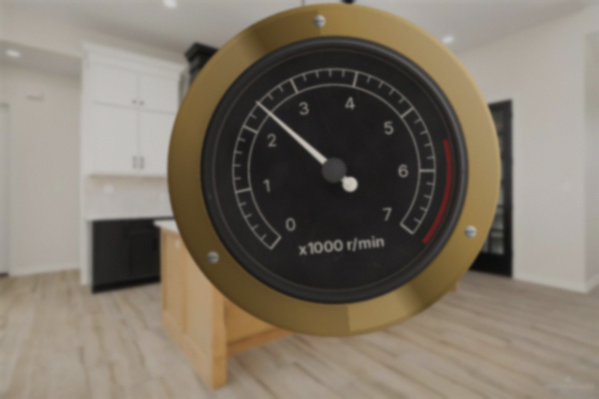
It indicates 2400 rpm
